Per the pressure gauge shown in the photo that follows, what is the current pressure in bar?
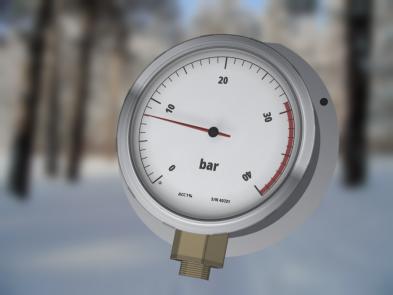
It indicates 8 bar
